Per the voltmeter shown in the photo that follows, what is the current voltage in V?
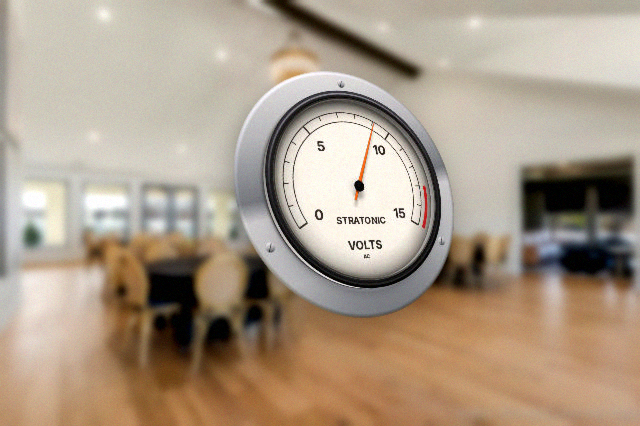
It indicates 9 V
